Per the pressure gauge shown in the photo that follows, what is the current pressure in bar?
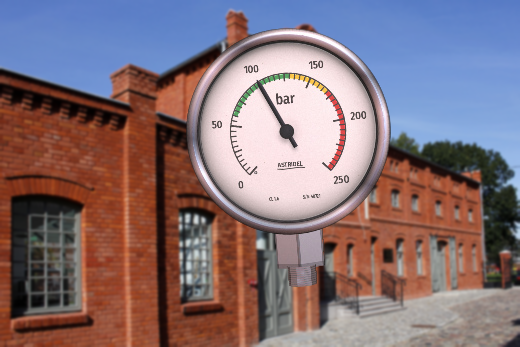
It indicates 100 bar
